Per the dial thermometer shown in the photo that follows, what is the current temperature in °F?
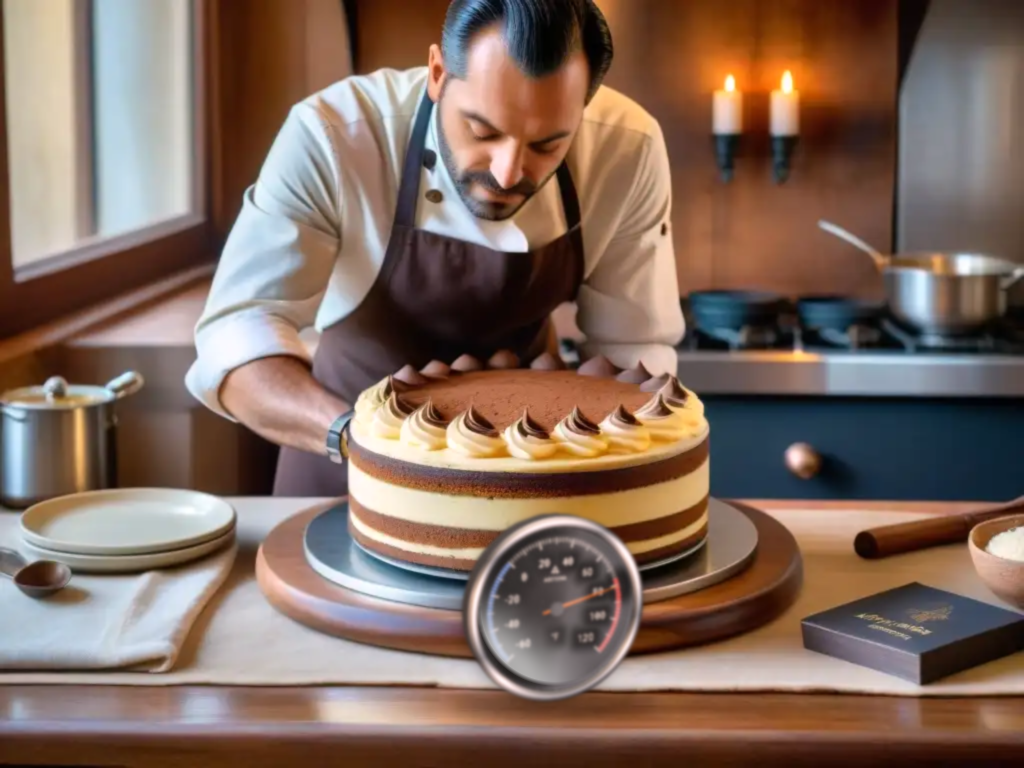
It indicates 80 °F
